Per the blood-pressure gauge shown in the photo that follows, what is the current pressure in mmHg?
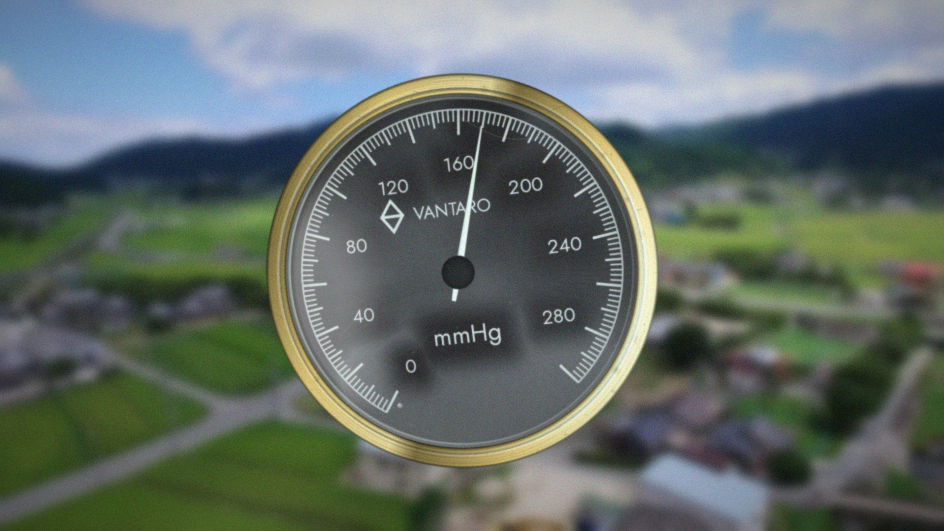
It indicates 170 mmHg
